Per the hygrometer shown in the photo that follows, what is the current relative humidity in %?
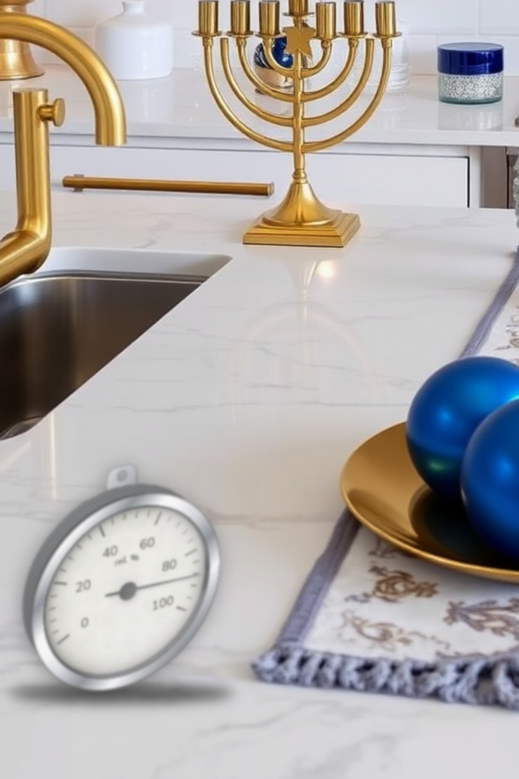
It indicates 88 %
